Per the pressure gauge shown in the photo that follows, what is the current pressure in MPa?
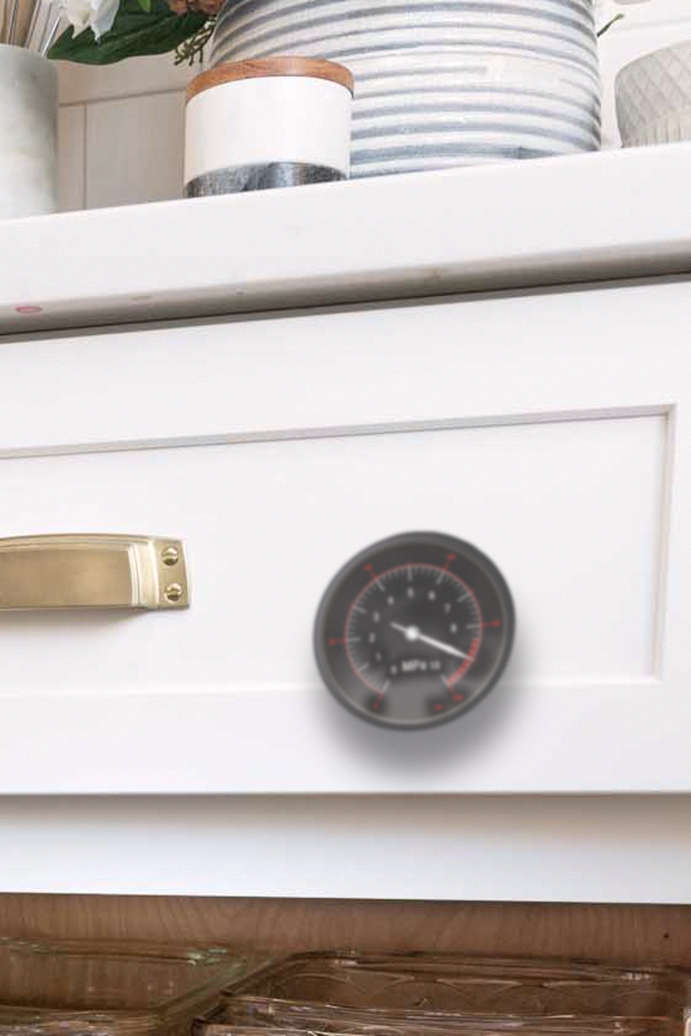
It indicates 9 MPa
